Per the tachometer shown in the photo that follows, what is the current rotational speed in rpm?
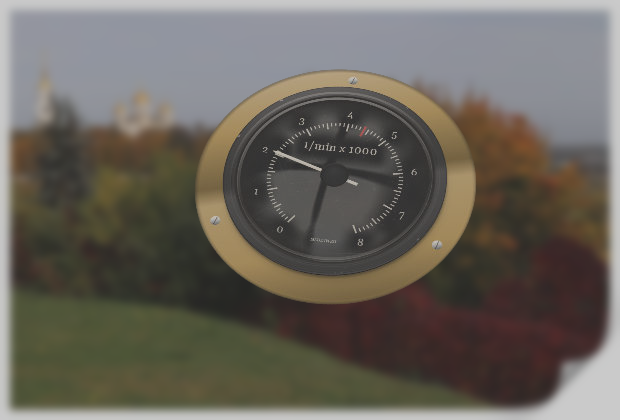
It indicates 2000 rpm
